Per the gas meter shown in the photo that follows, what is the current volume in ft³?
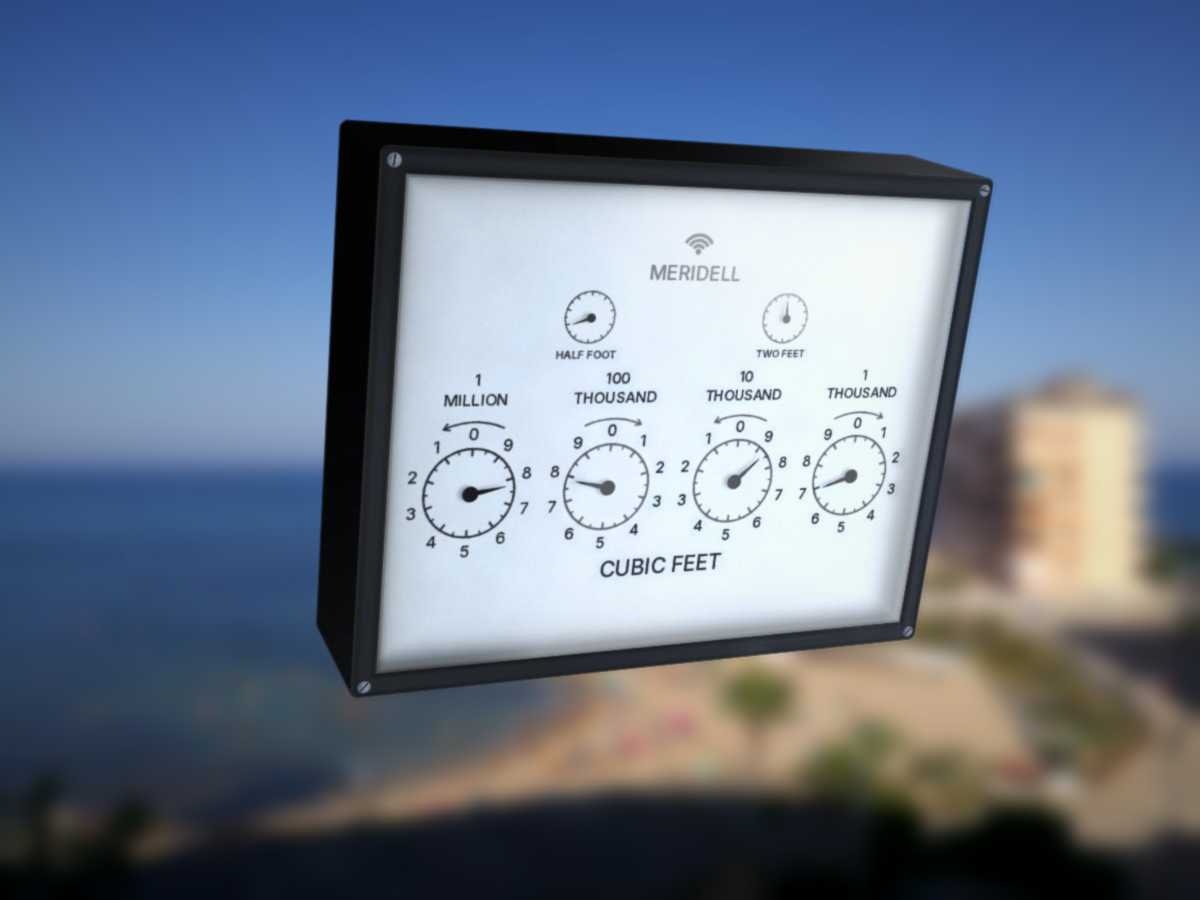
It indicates 778700 ft³
